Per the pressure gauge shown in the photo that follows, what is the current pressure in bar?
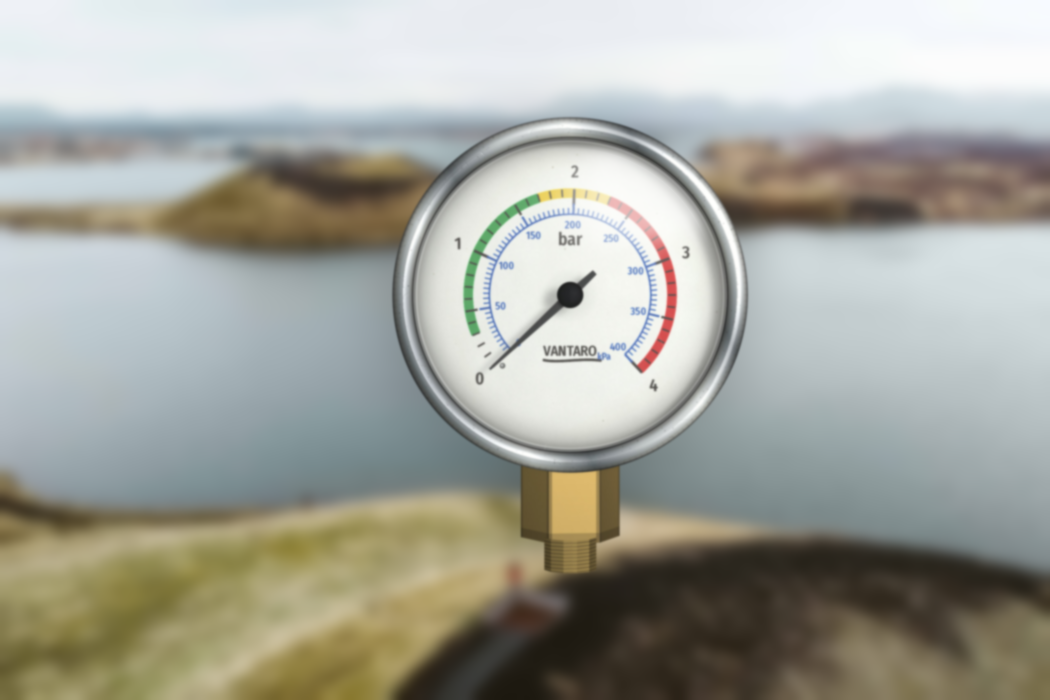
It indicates 0 bar
